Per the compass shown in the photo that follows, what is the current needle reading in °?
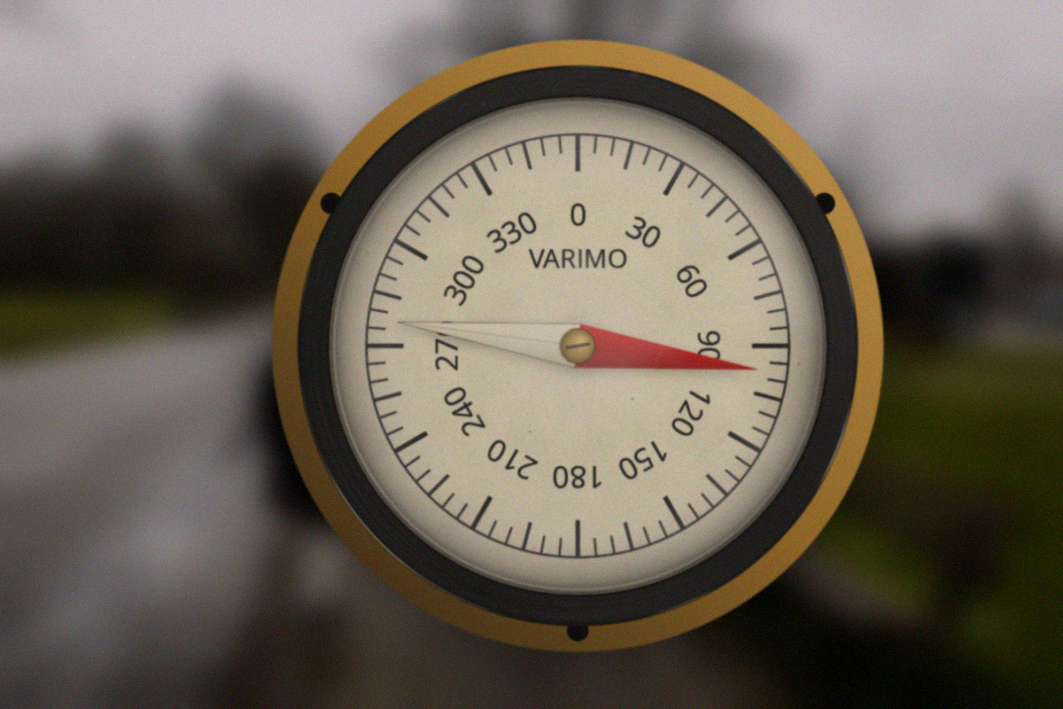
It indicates 97.5 °
